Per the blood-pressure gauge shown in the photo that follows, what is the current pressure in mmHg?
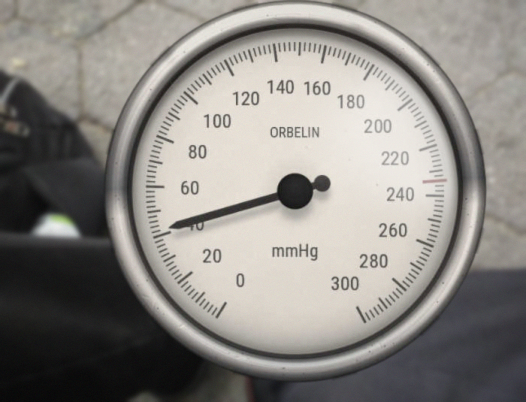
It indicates 42 mmHg
